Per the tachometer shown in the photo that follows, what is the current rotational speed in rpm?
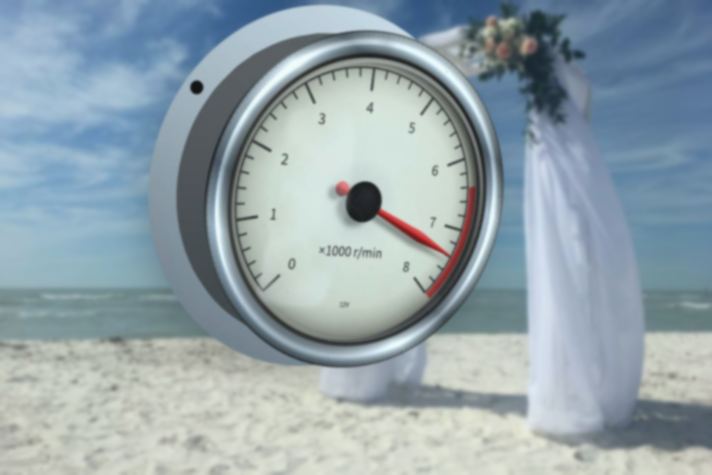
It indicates 7400 rpm
